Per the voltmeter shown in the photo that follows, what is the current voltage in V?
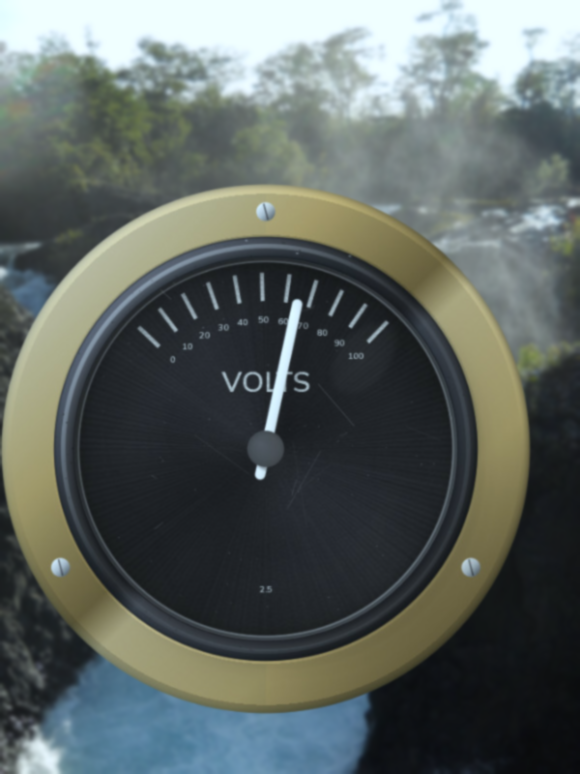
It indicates 65 V
